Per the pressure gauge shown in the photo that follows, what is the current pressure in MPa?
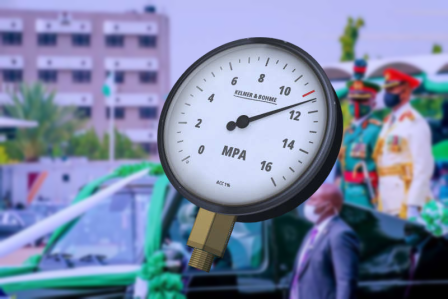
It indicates 11.5 MPa
